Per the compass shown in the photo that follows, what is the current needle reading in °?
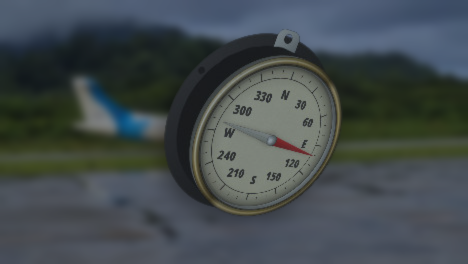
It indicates 100 °
